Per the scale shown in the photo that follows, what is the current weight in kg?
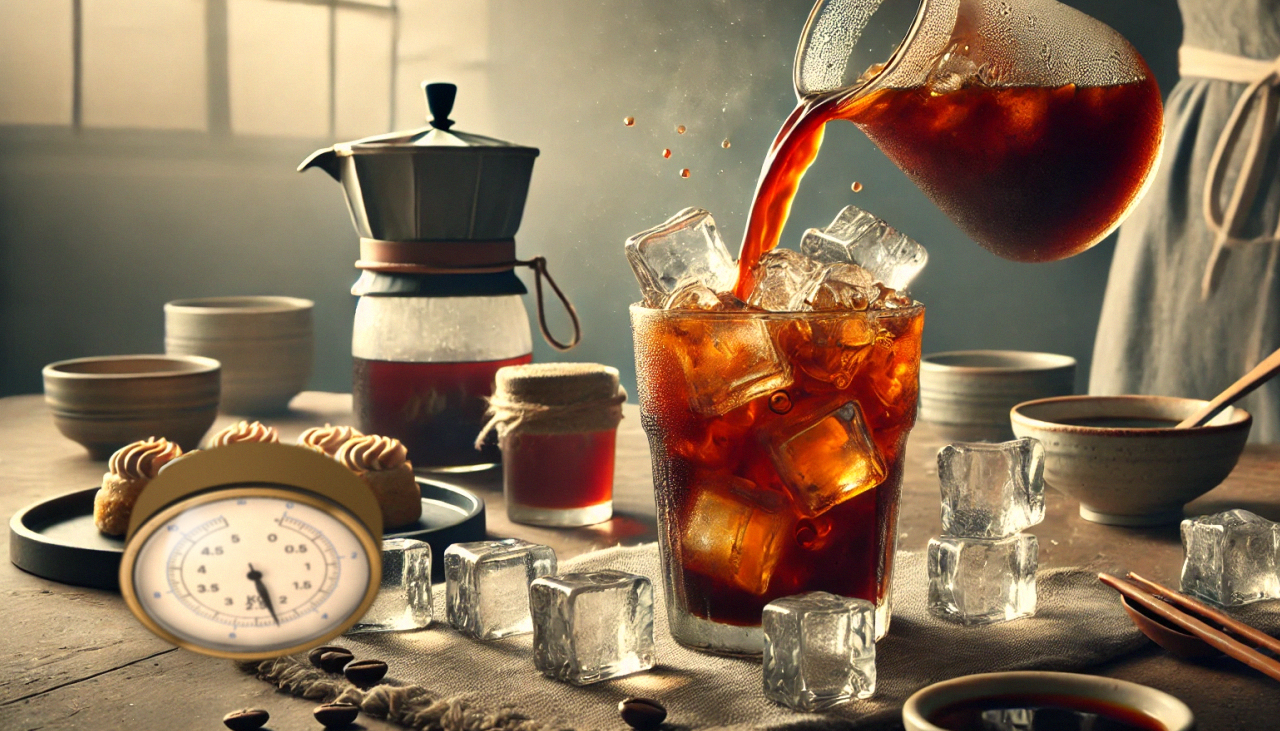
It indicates 2.25 kg
